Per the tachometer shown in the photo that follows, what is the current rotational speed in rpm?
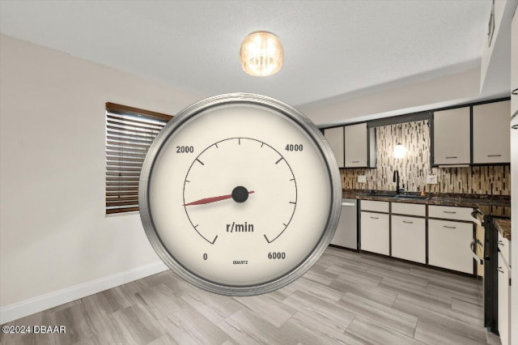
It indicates 1000 rpm
